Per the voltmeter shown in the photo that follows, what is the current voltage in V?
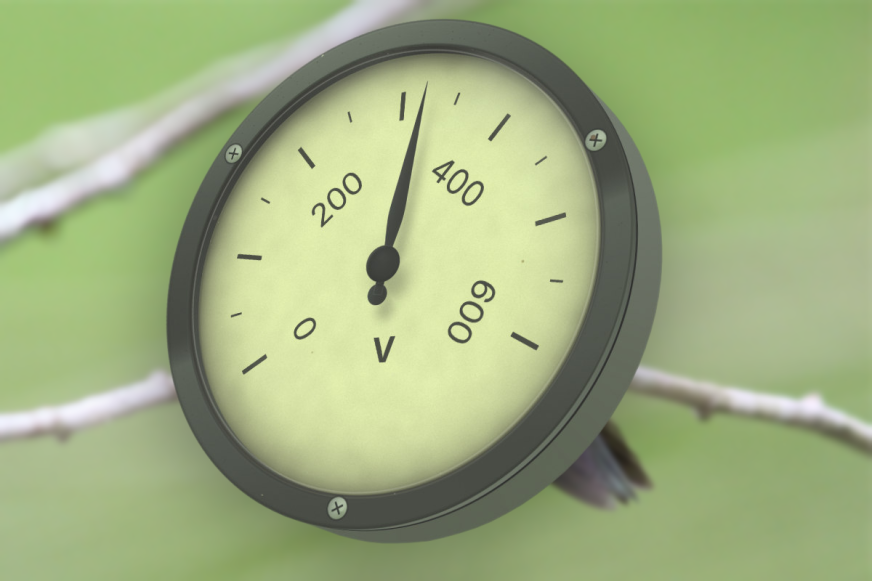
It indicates 325 V
